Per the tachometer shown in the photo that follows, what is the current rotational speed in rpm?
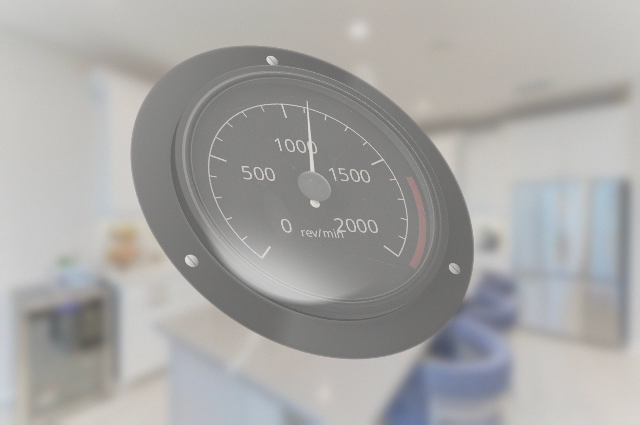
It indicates 1100 rpm
